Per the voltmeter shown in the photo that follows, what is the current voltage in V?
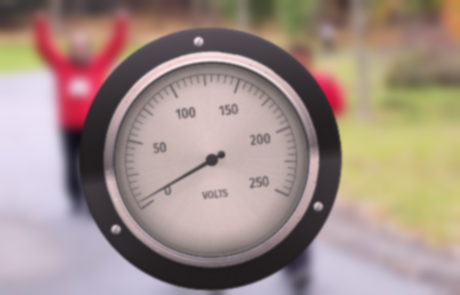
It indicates 5 V
